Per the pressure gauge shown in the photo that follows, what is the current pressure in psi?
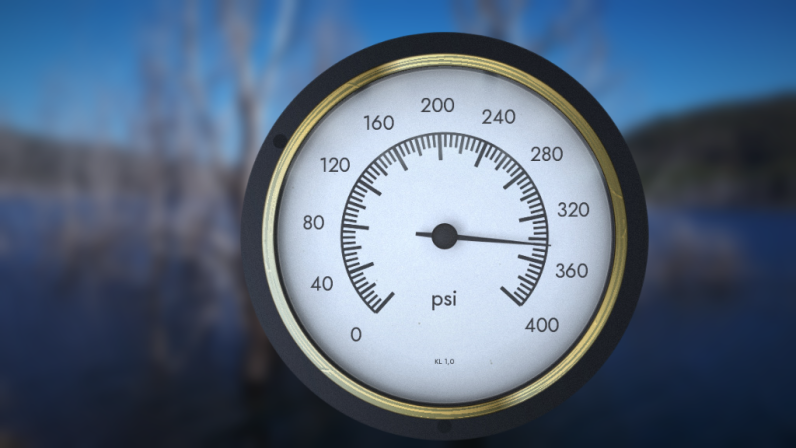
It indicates 345 psi
